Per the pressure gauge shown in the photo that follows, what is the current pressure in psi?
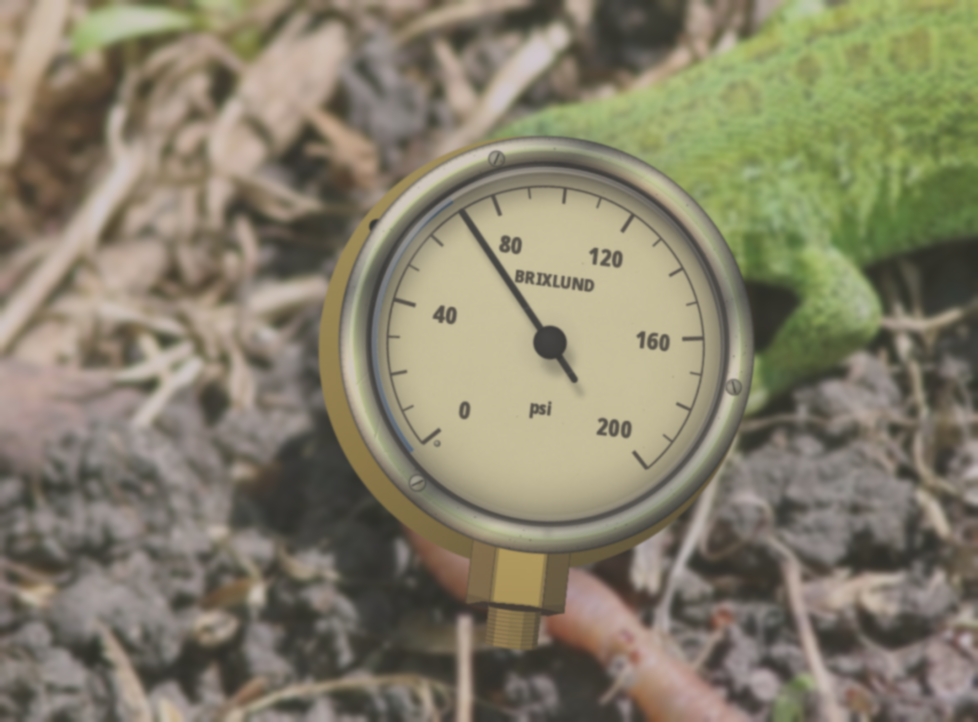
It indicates 70 psi
